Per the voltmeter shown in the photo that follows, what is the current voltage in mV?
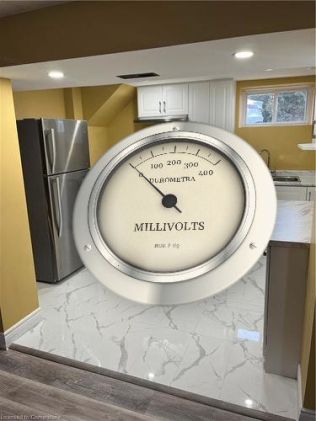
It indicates 0 mV
